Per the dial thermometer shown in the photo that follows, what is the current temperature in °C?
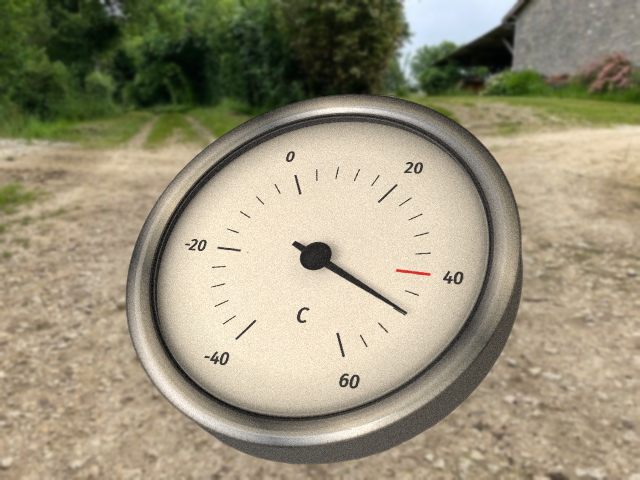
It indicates 48 °C
